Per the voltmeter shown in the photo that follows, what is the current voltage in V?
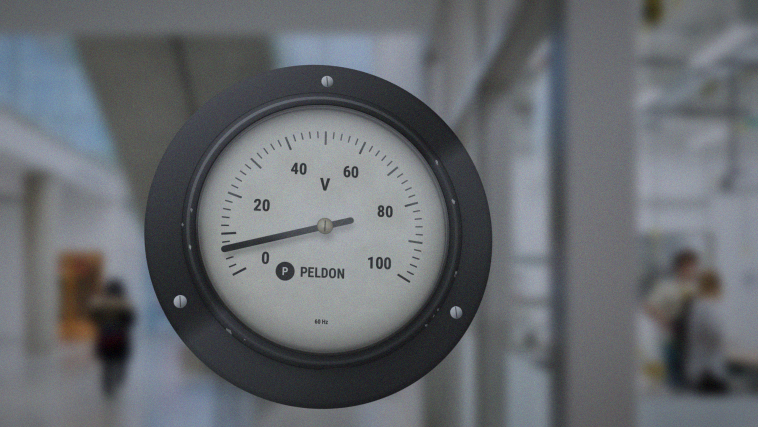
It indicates 6 V
